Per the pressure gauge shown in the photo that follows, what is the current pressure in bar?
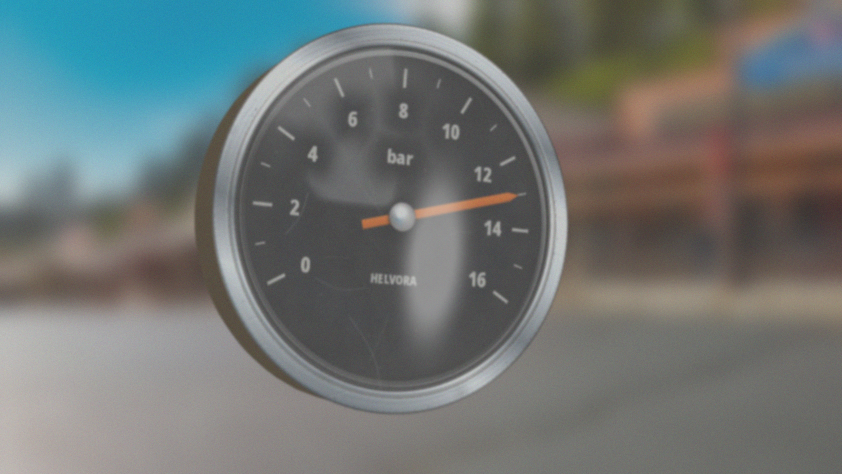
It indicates 13 bar
